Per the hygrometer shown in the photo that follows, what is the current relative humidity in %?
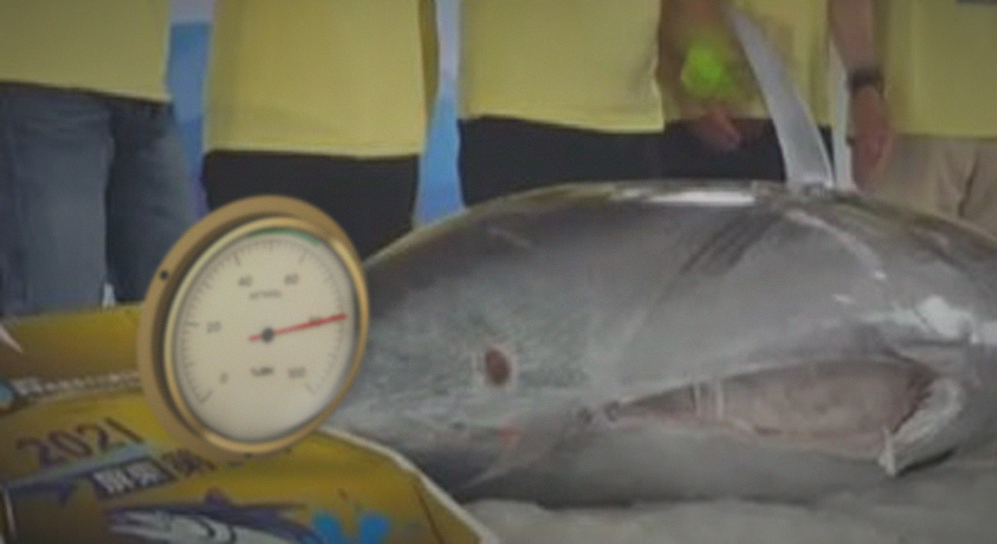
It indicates 80 %
